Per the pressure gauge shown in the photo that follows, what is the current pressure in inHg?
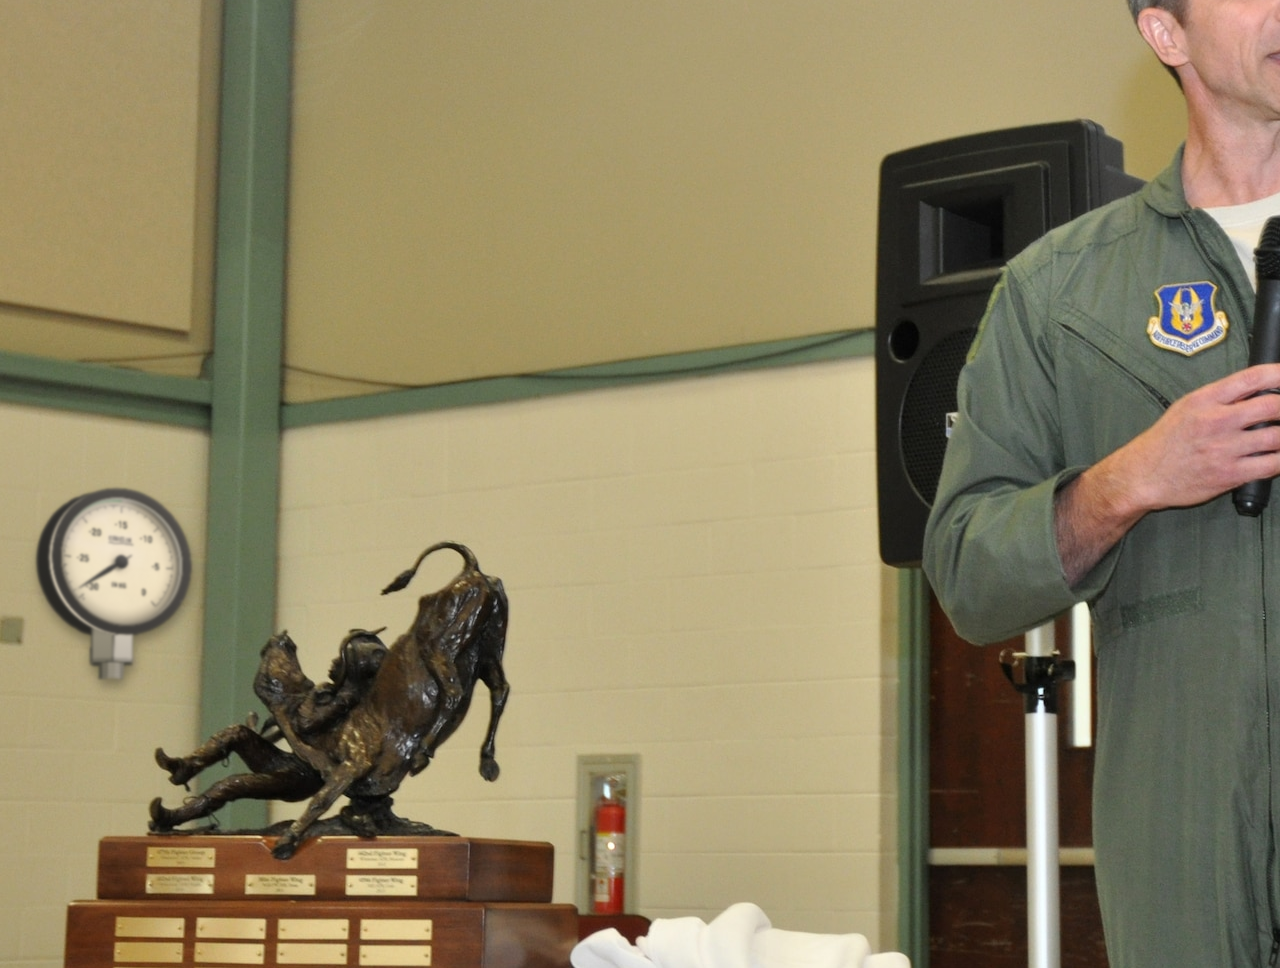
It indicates -29 inHg
